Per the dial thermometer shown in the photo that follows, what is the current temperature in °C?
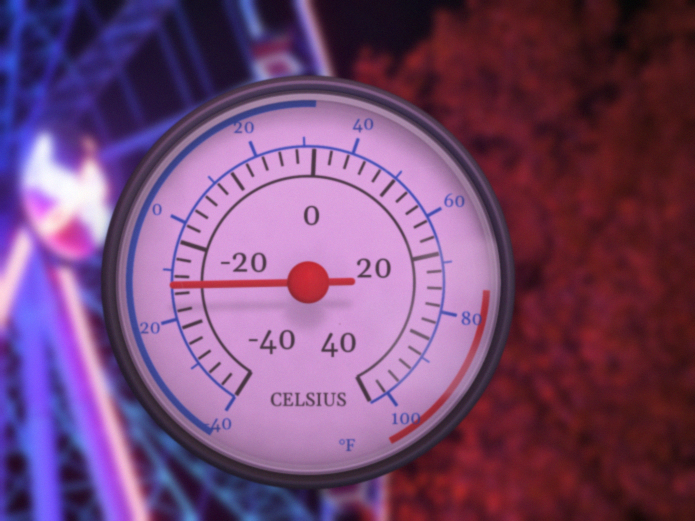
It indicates -25 °C
